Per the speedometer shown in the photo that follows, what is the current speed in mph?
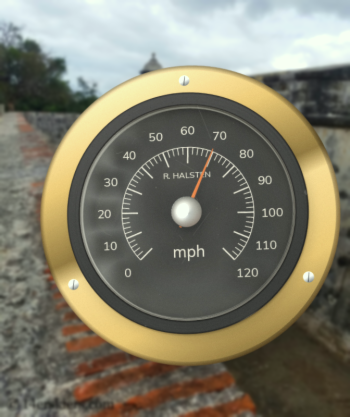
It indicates 70 mph
